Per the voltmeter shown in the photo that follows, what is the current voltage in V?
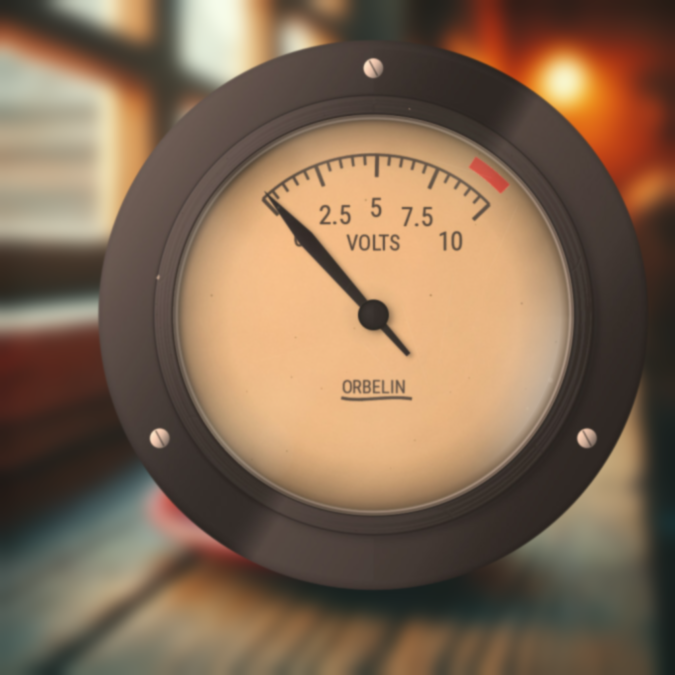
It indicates 0.25 V
